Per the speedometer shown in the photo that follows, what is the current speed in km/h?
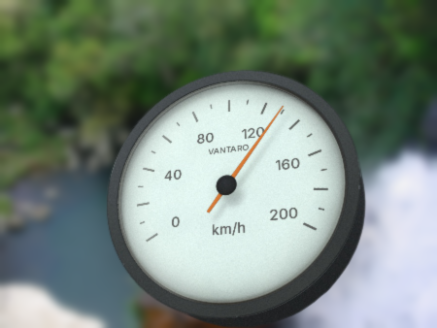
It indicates 130 km/h
